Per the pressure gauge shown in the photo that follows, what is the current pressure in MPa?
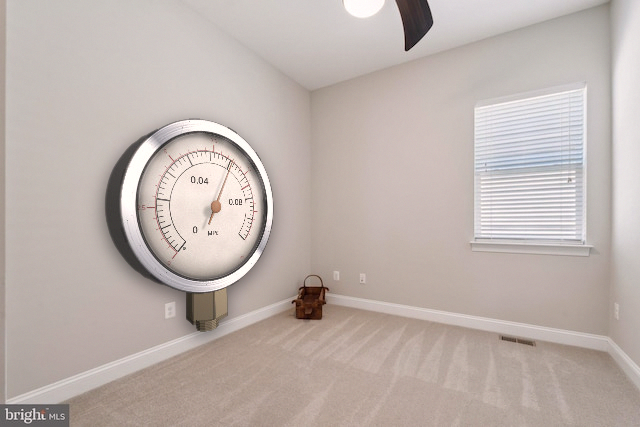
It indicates 0.06 MPa
